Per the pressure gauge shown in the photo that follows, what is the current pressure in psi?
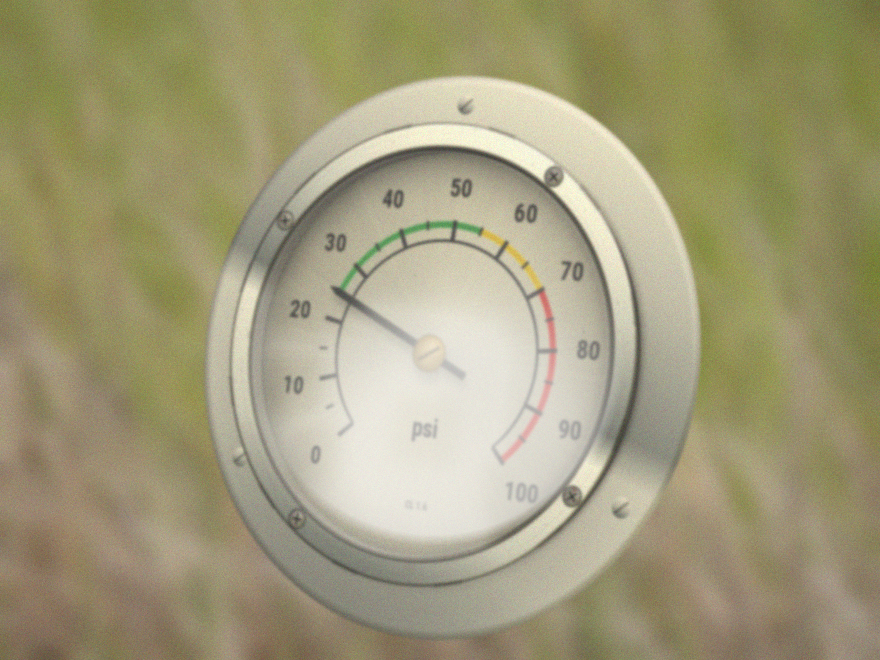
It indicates 25 psi
